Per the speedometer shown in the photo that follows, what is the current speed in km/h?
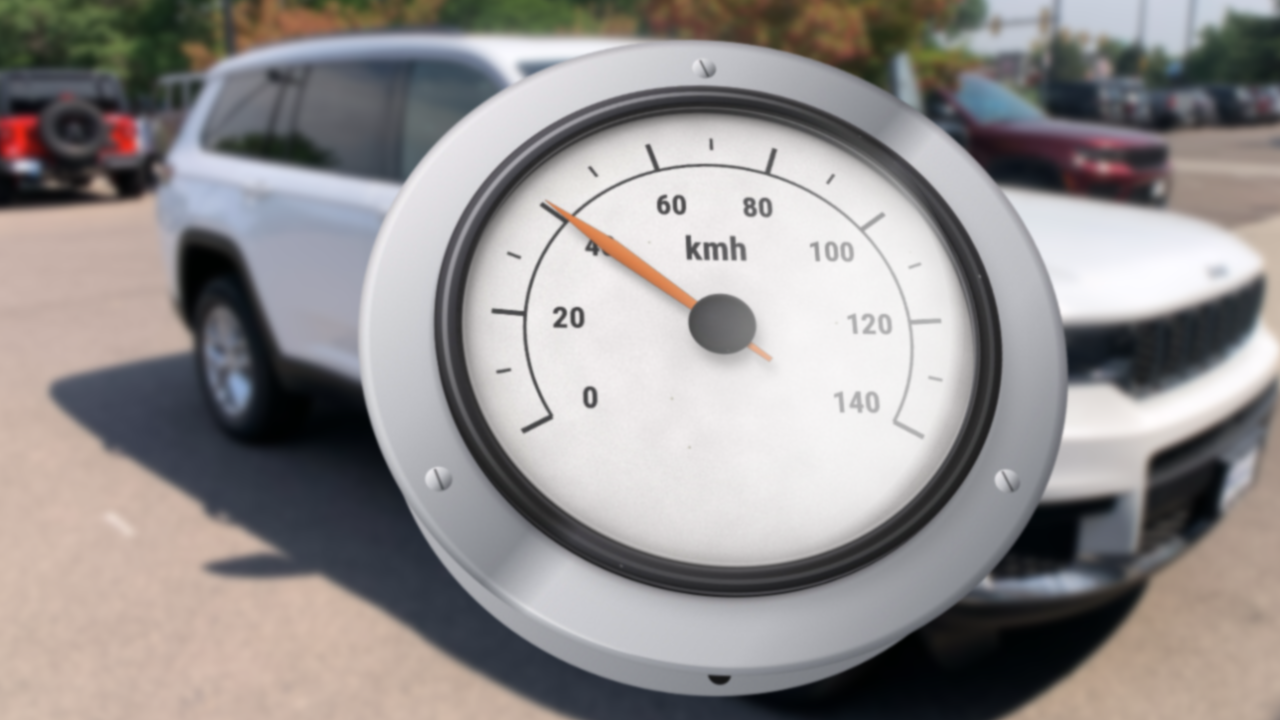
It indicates 40 km/h
